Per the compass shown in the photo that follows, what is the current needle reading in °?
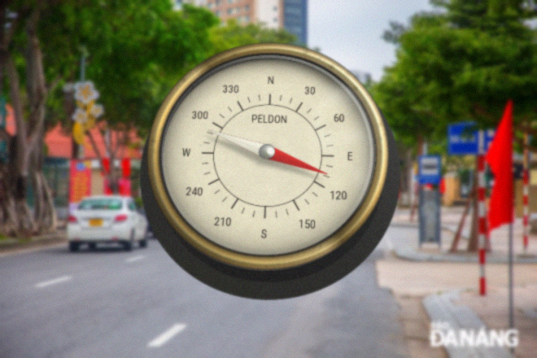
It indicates 110 °
